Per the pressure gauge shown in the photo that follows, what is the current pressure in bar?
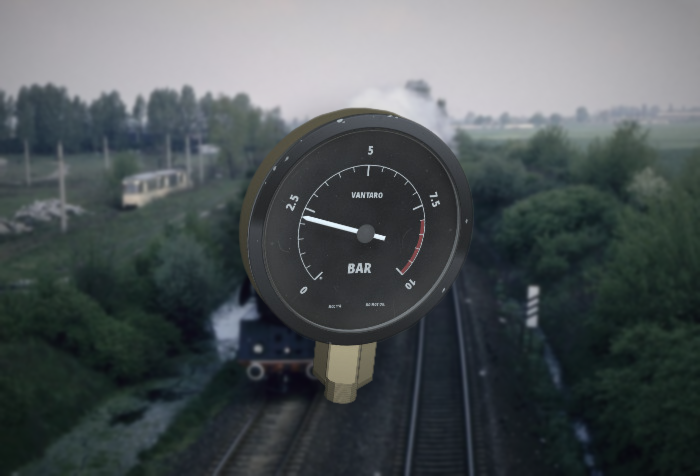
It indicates 2.25 bar
